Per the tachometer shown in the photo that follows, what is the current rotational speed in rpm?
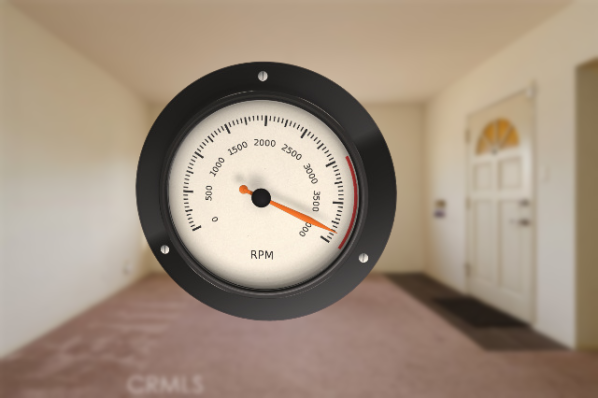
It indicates 3850 rpm
